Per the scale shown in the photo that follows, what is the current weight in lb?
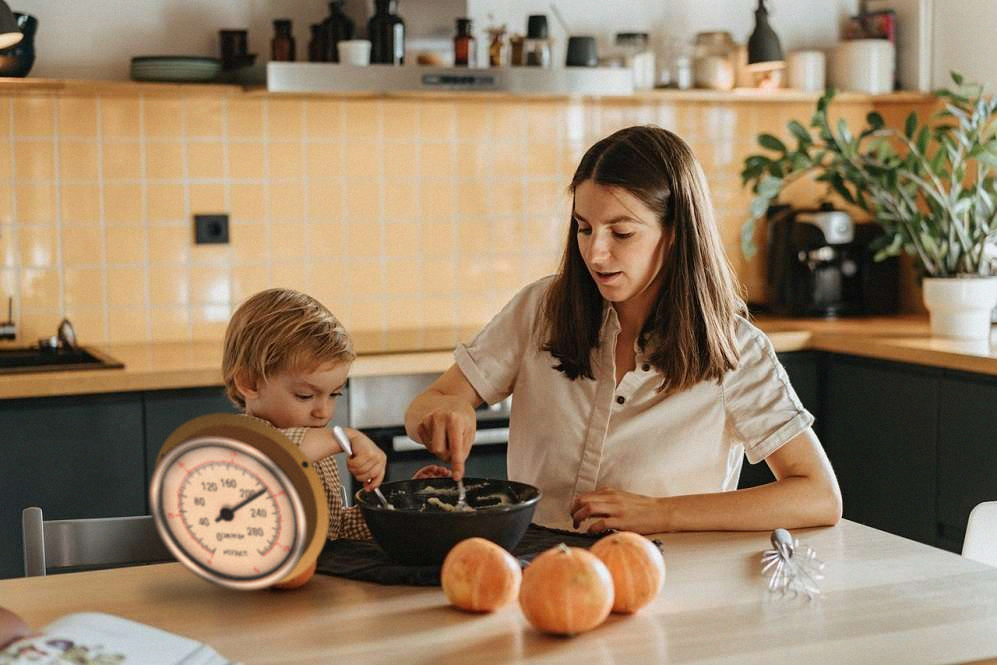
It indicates 210 lb
